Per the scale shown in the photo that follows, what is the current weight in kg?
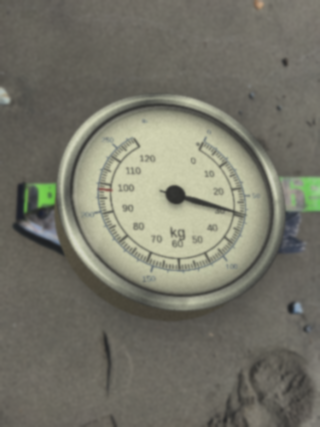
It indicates 30 kg
